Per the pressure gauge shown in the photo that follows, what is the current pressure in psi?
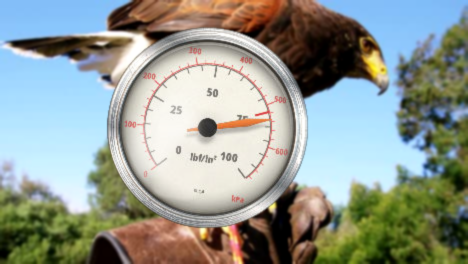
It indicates 77.5 psi
